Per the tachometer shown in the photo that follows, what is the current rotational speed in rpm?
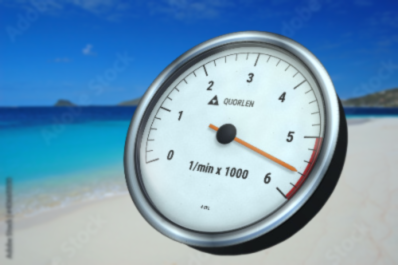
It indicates 5600 rpm
